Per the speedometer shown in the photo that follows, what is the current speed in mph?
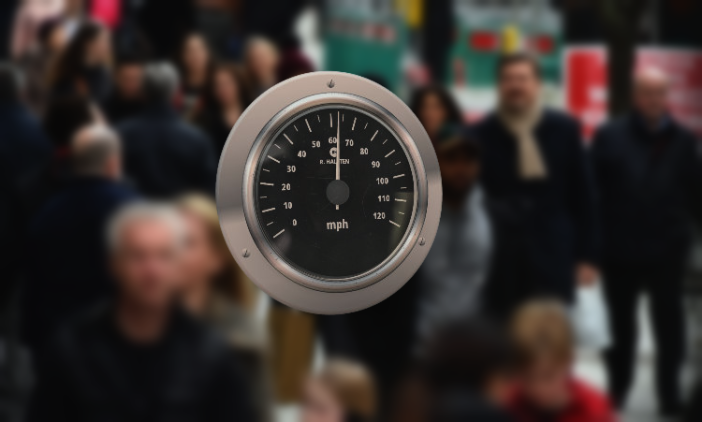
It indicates 62.5 mph
